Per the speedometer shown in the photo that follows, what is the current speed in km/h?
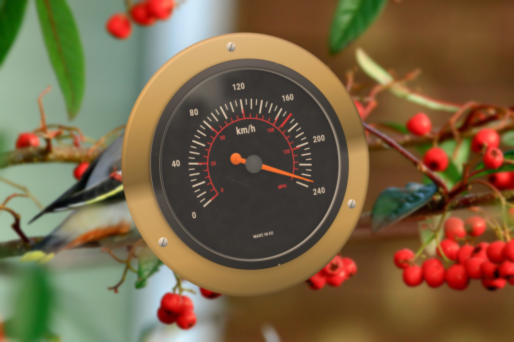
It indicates 235 km/h
